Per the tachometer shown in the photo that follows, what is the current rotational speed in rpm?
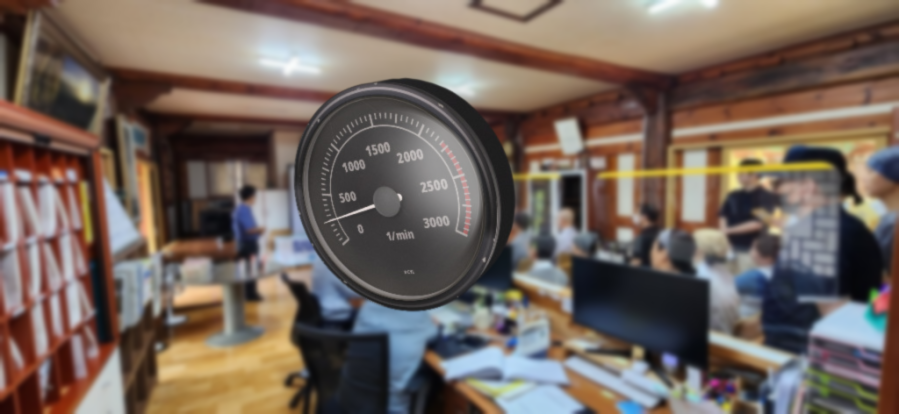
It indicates 250 rpm
